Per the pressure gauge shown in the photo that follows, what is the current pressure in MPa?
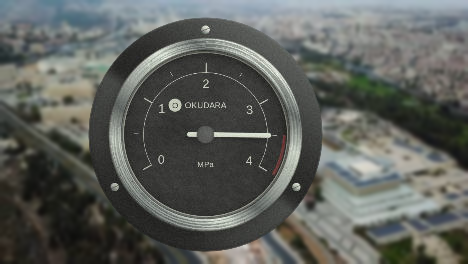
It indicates 3.5 MPa
